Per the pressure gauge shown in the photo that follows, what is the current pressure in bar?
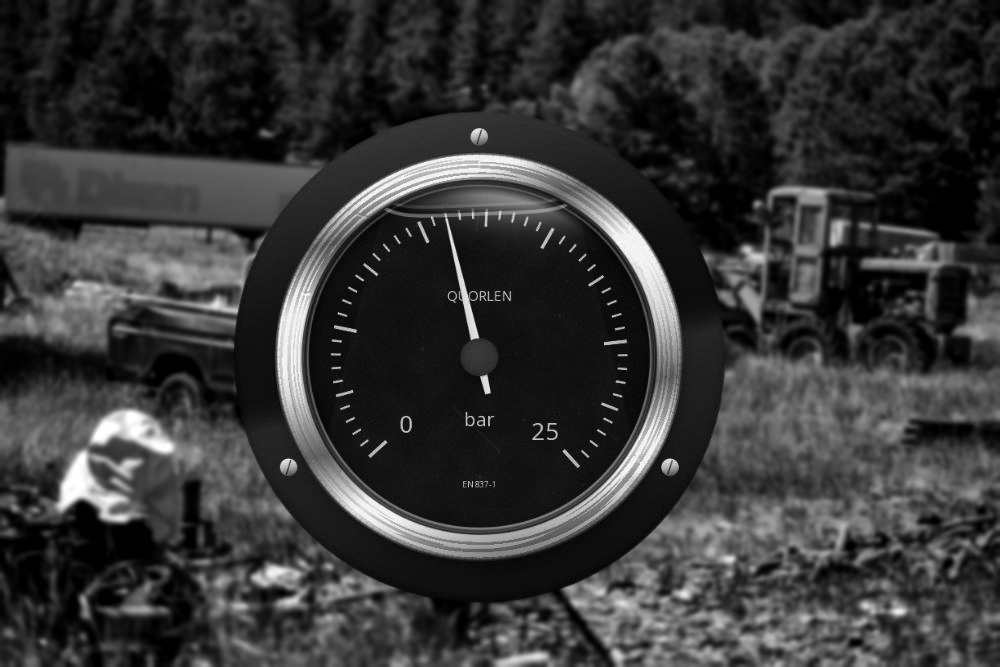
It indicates 11 bar
